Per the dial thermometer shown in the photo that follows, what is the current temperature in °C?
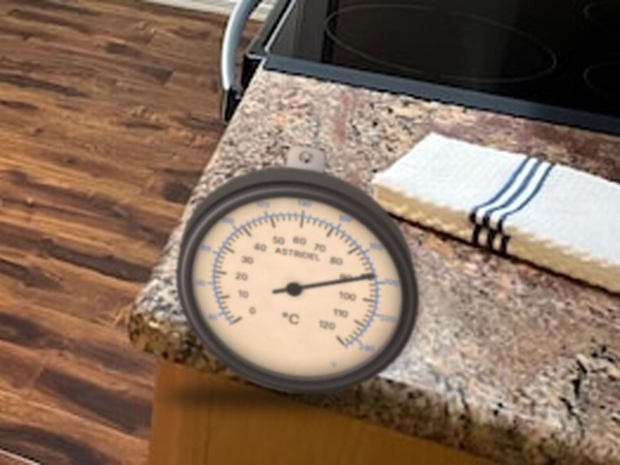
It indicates 90 °C
